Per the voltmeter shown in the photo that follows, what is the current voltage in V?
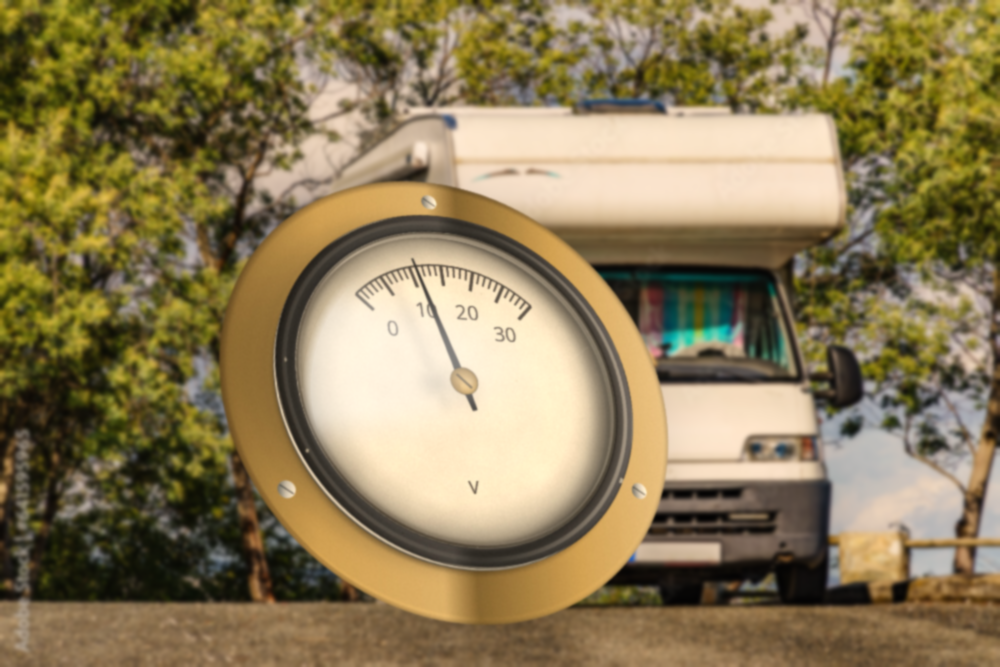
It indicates 10 V
